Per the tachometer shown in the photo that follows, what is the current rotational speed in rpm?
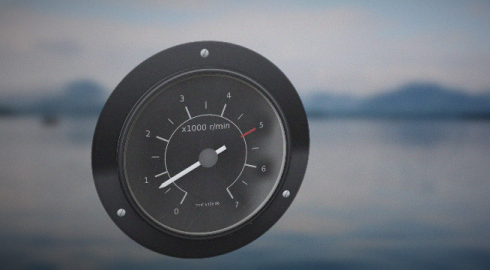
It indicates 750 rpm
